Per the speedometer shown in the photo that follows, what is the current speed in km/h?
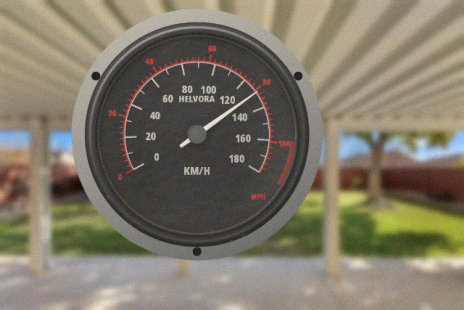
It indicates 130 km/h
